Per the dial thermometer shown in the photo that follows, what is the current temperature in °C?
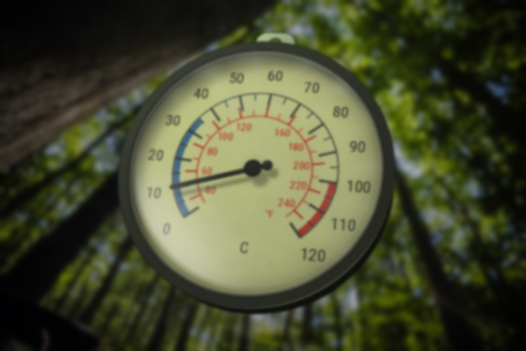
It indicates 10 °C
